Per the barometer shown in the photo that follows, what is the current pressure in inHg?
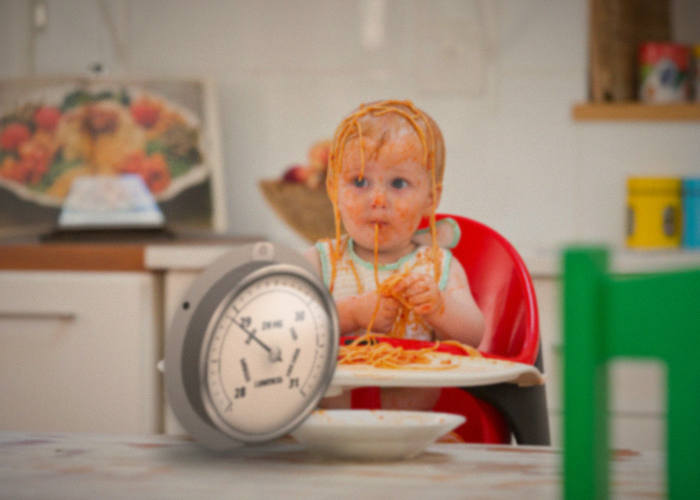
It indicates 28.9 inHg
